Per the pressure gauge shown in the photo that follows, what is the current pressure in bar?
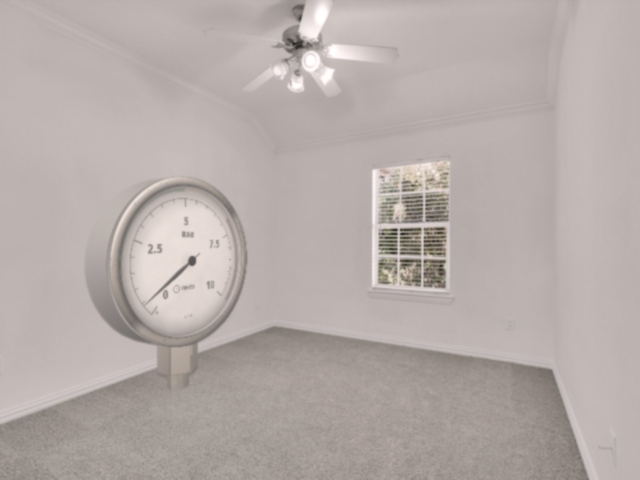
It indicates 0.5 bar
